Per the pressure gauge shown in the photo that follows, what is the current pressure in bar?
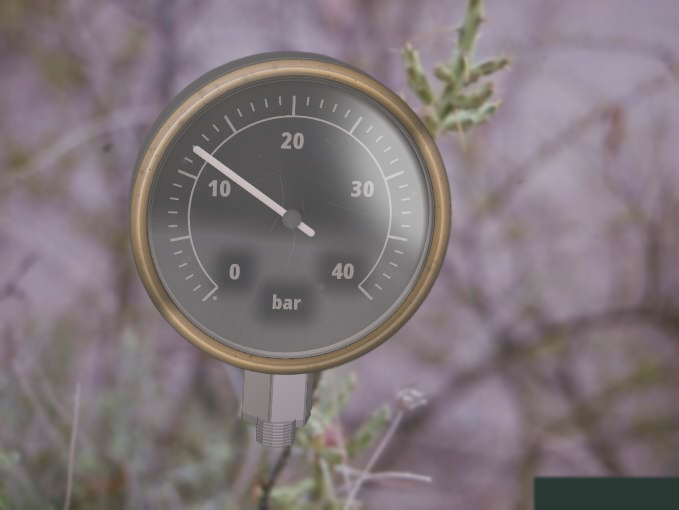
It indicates 12 bar
